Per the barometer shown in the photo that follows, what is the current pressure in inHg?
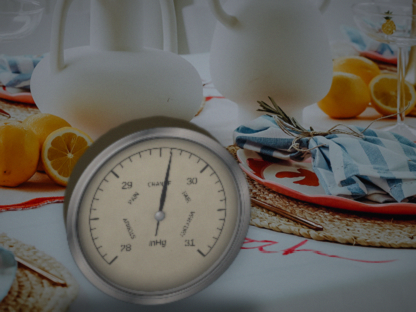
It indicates 29.6 inHg
